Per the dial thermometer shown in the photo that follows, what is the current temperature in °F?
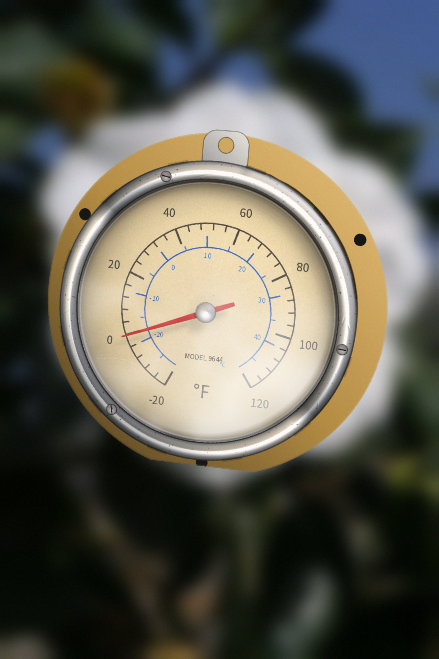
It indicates 0 °F
